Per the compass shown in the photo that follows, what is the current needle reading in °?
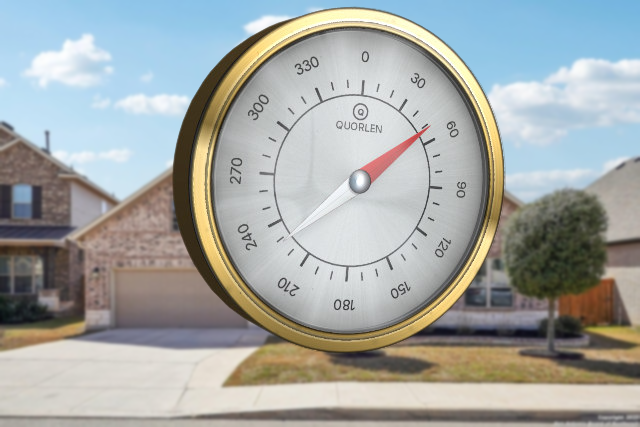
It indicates 50 °
